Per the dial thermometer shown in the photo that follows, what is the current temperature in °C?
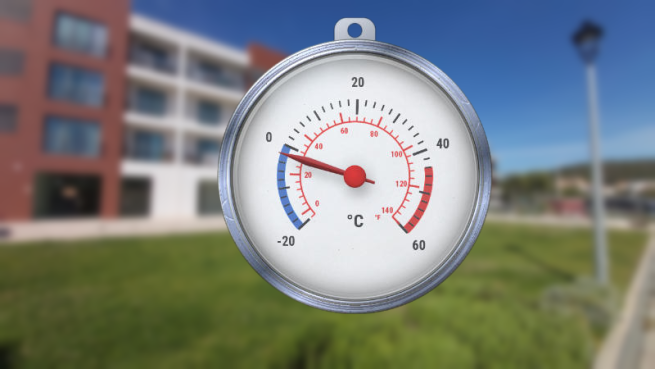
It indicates -2 °C
